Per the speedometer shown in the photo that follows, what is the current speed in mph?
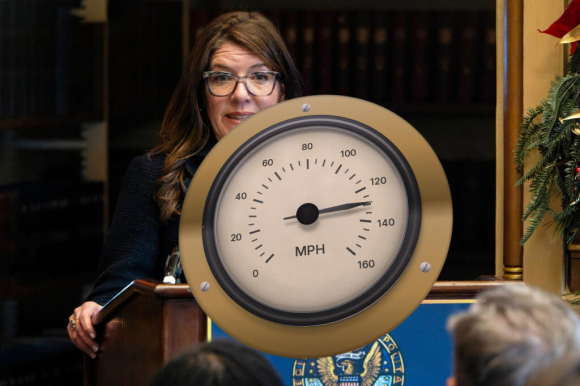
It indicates 130 mph
